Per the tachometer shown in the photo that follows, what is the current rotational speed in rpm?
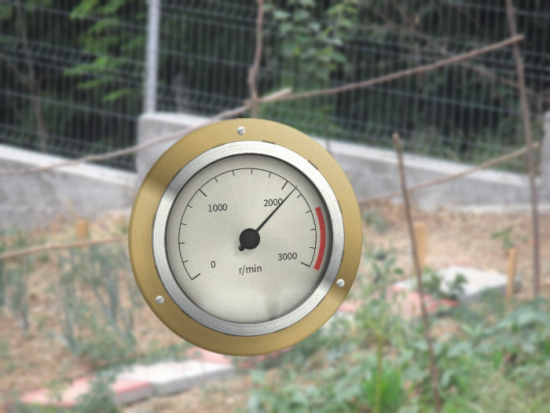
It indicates 2100 rpm
